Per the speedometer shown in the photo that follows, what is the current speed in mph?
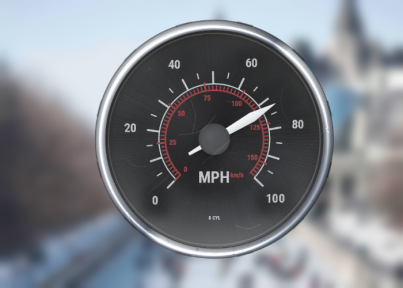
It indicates 72.5 mph
